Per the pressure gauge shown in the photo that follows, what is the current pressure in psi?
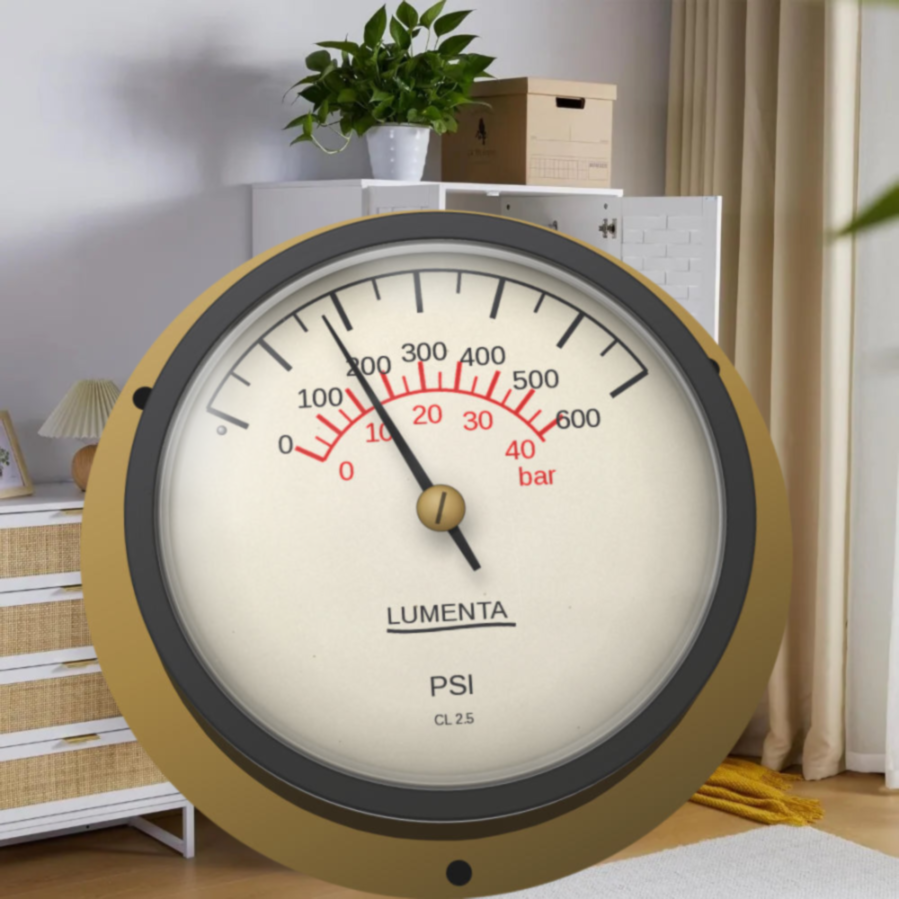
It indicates 175 psi
